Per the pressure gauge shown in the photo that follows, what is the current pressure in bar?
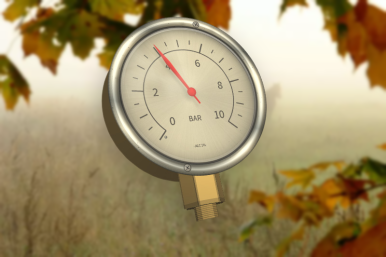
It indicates 4 bar
